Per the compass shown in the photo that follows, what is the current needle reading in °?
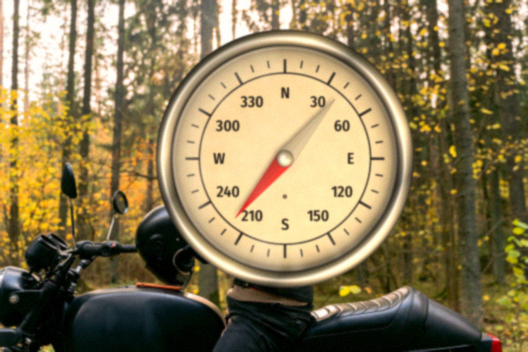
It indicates 220 °
